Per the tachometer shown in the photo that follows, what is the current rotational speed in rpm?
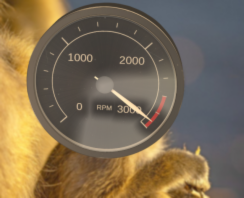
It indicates 2900 rpm
